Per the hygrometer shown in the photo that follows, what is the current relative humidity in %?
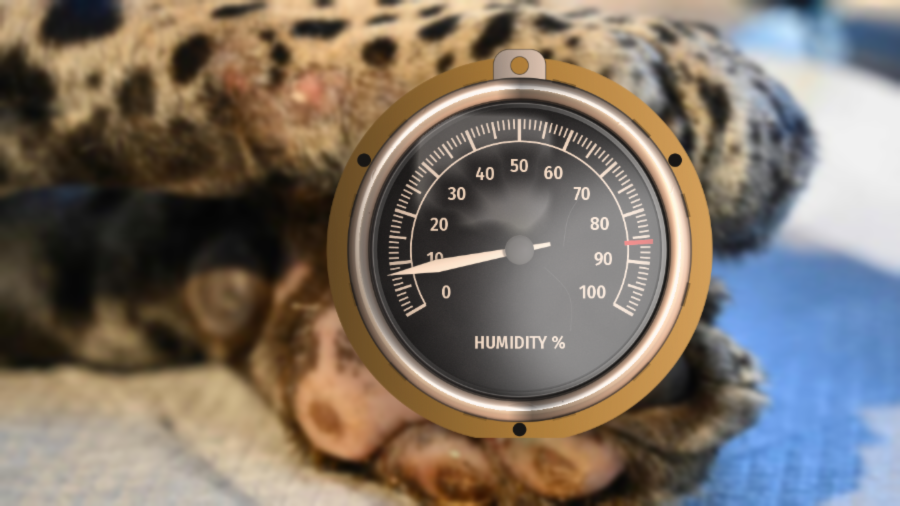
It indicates 8 %
